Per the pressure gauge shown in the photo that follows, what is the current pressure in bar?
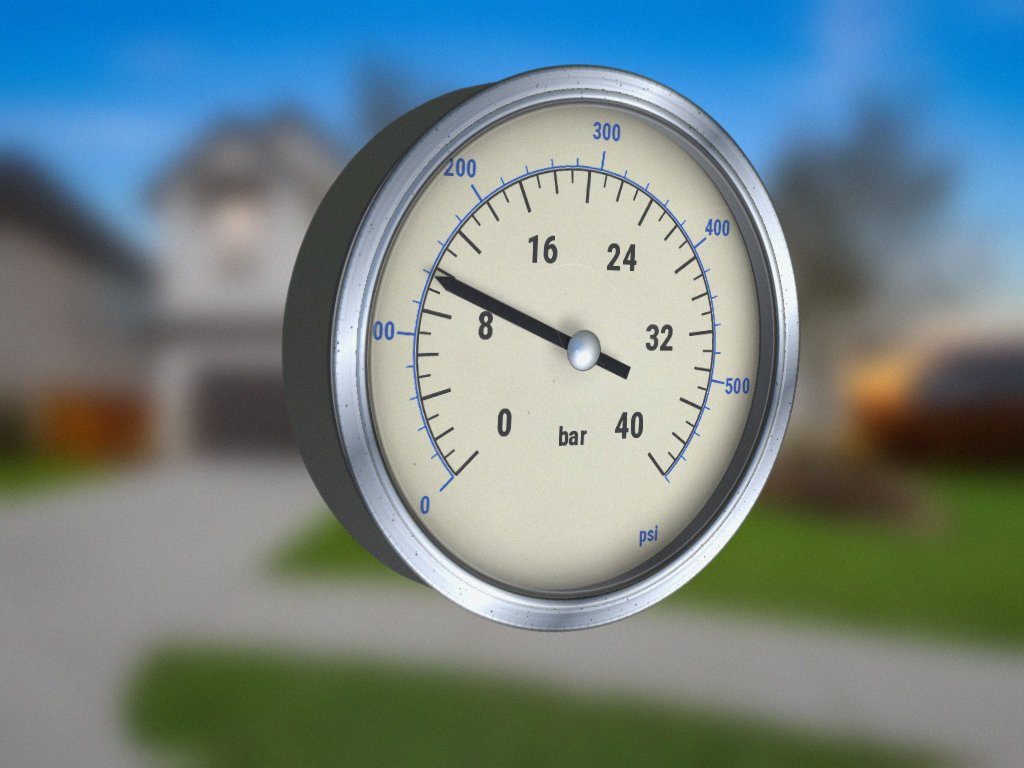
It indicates 9.5 bar
